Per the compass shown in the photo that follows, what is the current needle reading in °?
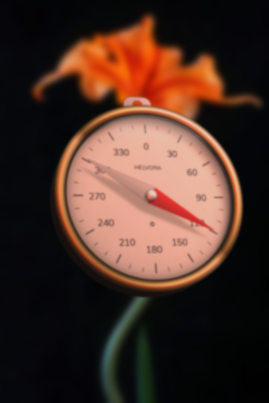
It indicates 120 °
